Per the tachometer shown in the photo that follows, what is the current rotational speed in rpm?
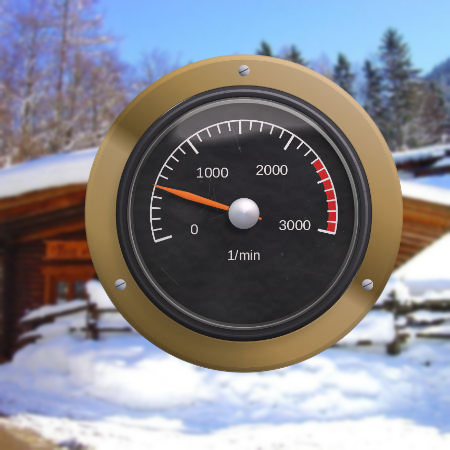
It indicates 500 rpm
